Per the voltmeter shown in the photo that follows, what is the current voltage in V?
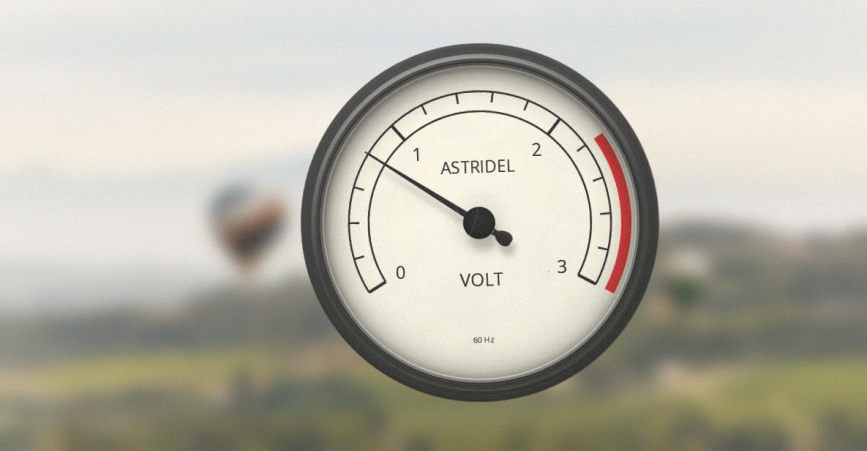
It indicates 0.8 V
